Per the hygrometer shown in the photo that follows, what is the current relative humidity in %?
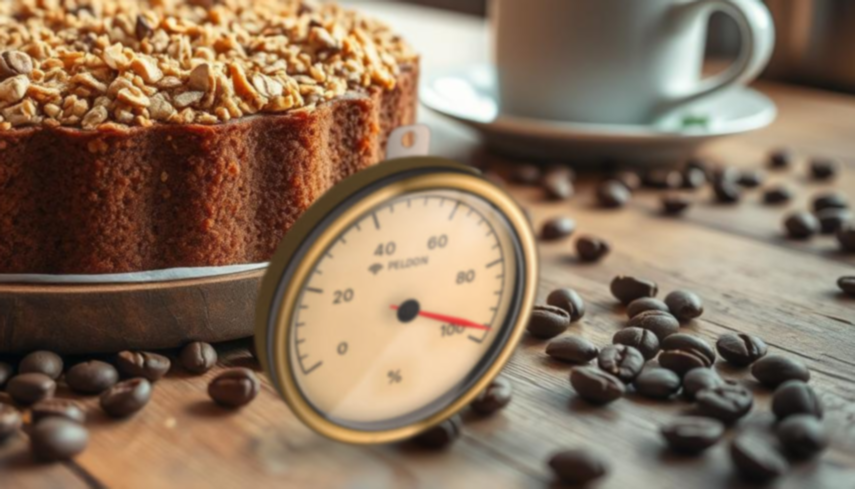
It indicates 96 %
